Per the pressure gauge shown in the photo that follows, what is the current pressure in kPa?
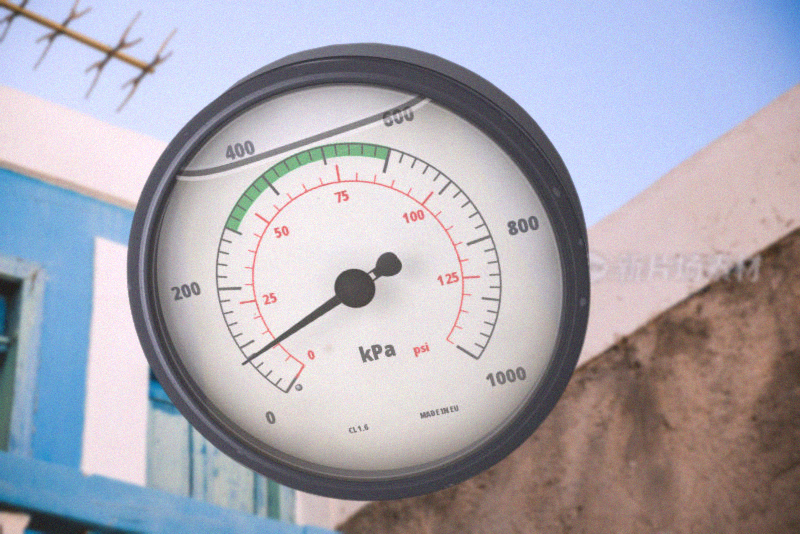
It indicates 80 kPa
